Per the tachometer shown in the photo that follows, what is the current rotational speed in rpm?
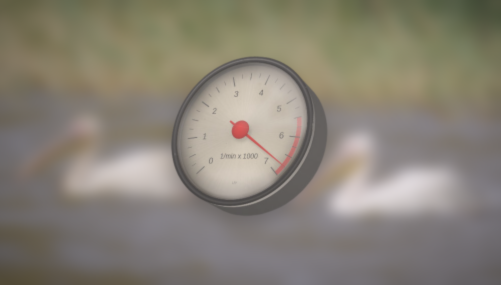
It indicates 6750 rpm
